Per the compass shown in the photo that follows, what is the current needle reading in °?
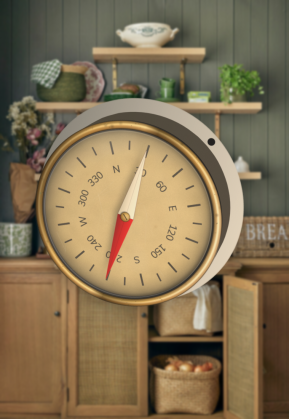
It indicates 210 °
